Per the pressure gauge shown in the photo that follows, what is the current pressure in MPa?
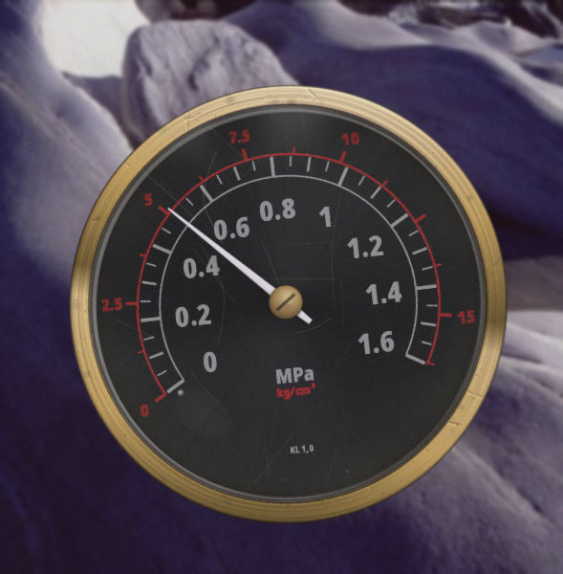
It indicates 0.5 MPa
